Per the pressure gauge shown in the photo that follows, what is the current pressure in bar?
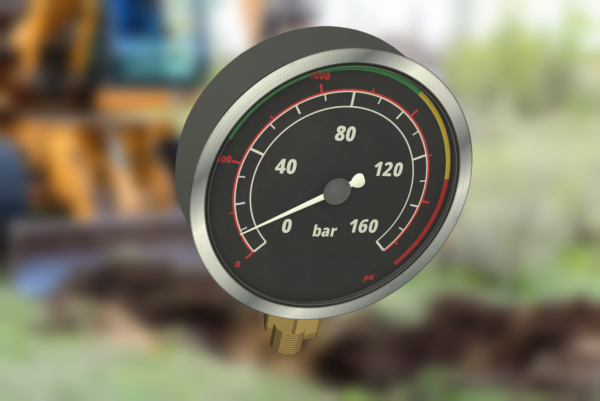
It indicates 10 bar
